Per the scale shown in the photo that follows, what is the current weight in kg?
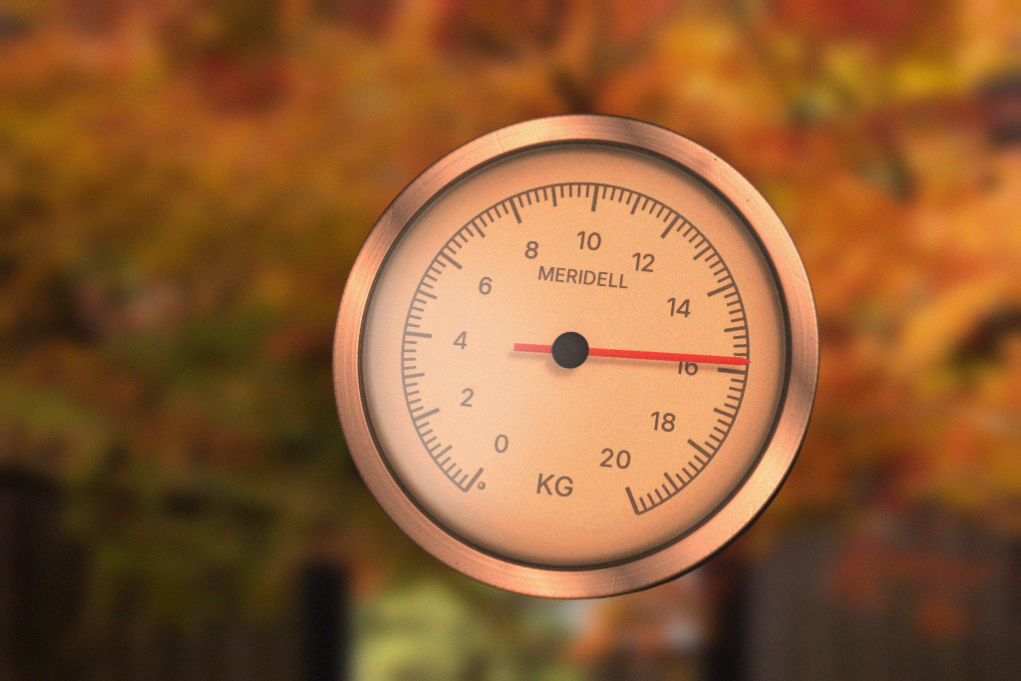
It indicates 15.8 kg
